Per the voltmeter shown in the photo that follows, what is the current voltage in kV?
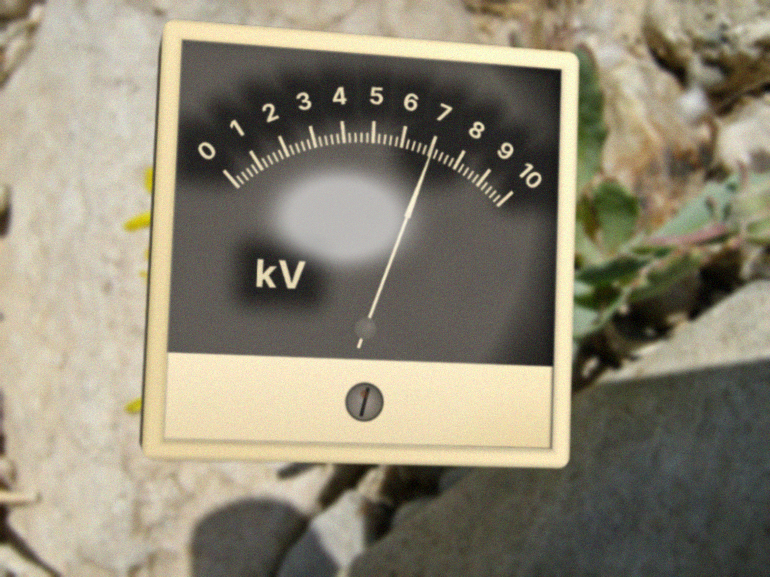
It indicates 7 kV
